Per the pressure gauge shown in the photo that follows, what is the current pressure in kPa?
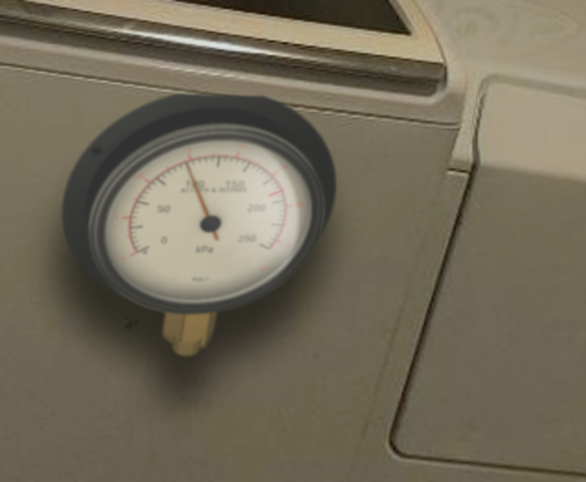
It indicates 100 kPa
